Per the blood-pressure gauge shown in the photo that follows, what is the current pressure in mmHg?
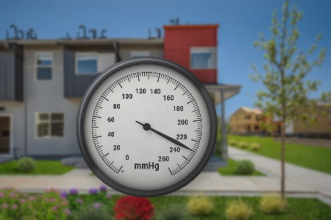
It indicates 230 mmHg
